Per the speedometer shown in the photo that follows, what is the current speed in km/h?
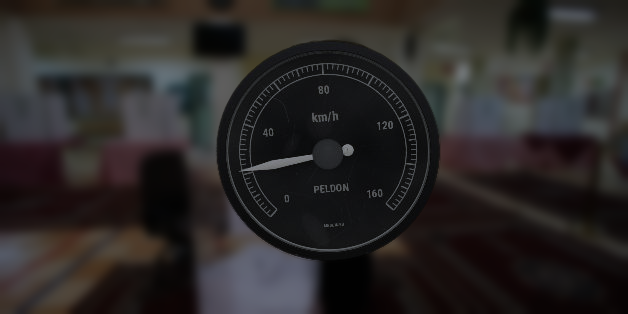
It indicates 22 km/h
